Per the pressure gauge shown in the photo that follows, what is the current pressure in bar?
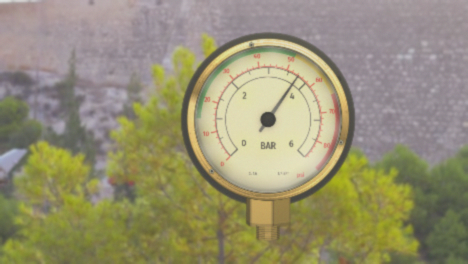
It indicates 3.75 bar
